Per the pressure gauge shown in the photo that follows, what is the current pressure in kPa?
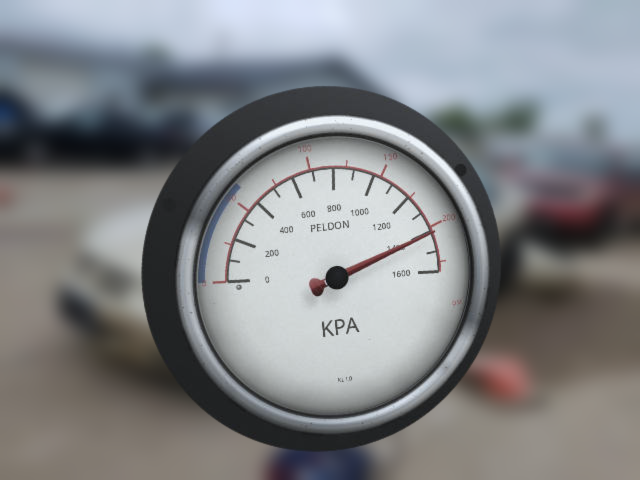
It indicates 1400 kPa
